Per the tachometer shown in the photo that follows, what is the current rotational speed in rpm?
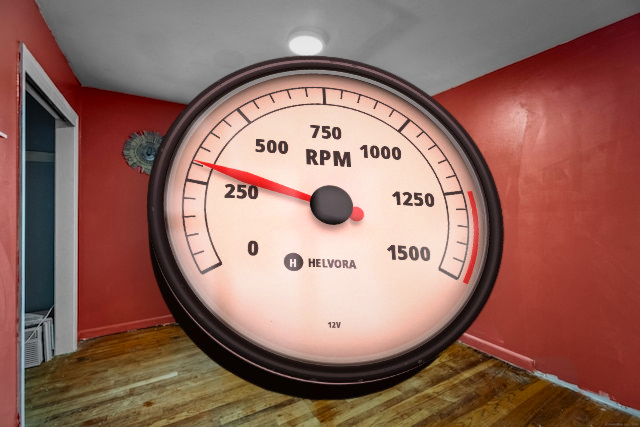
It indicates 300 rpm
